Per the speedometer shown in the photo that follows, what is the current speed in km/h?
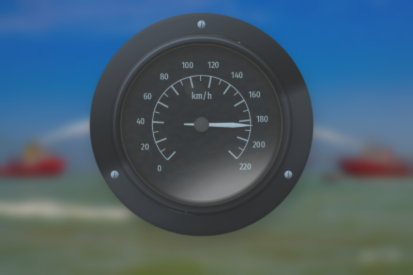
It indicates 185 km/h
